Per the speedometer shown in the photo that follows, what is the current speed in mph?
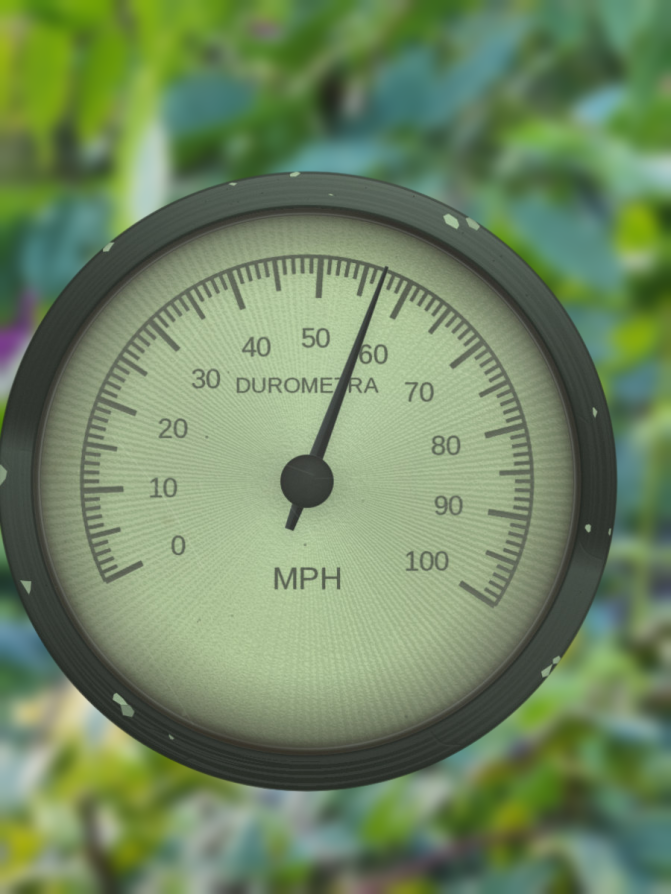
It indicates 57 mph
